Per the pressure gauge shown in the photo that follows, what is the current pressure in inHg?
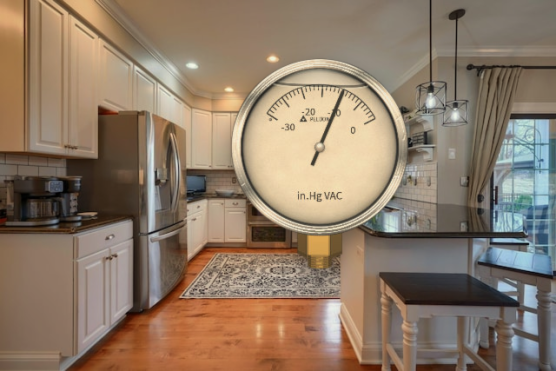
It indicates -10 inHg
